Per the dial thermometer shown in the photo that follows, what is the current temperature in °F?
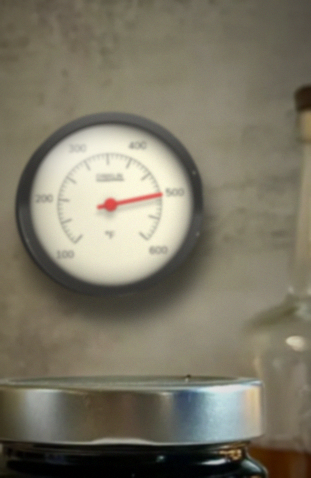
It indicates 500 °F
